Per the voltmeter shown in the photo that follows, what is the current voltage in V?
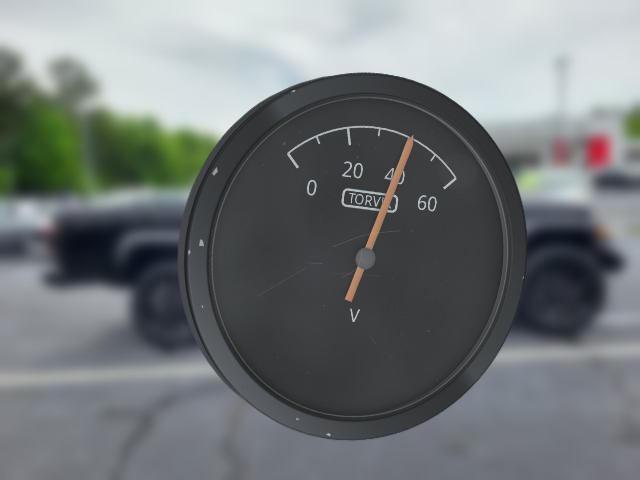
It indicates 40 V
